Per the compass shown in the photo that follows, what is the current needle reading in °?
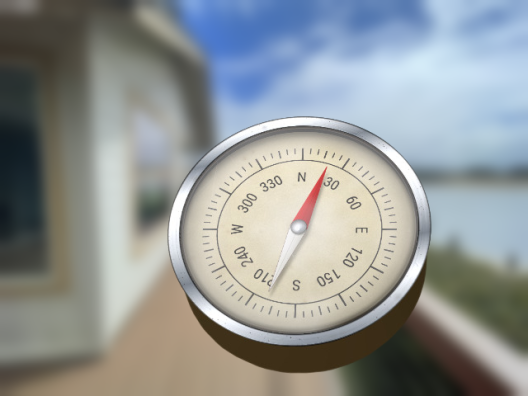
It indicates 20 °
